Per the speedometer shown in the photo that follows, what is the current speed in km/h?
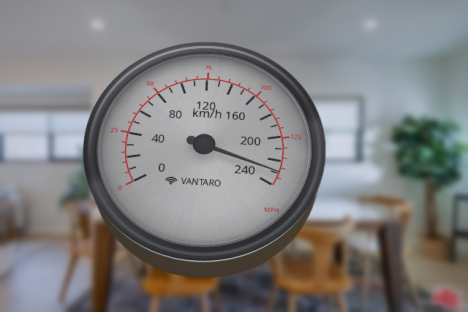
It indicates 230 km/h
